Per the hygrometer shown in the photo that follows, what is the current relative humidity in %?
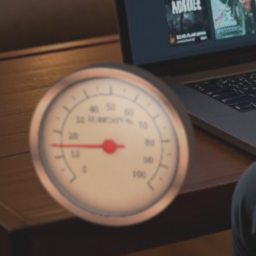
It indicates 15 %
